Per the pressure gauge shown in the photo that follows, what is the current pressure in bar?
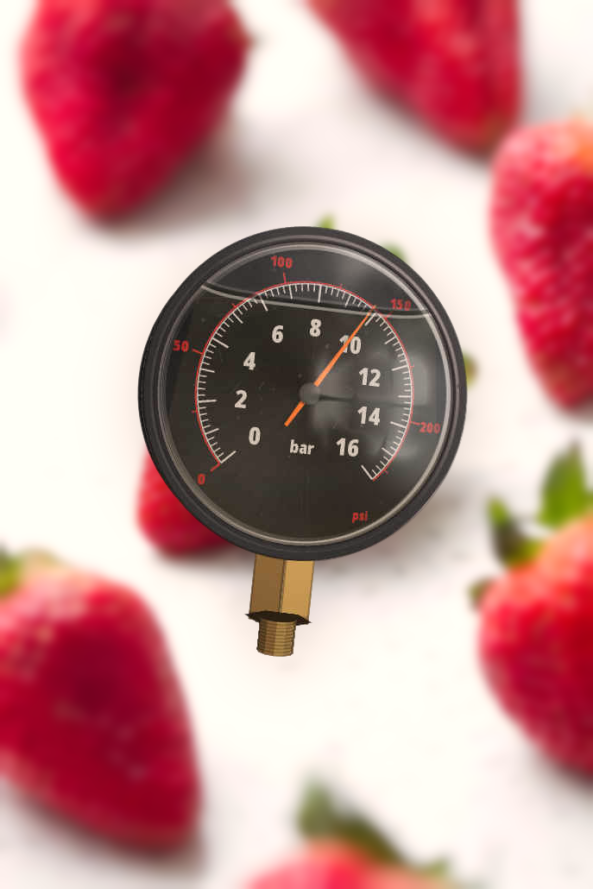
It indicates 9.8 bar
